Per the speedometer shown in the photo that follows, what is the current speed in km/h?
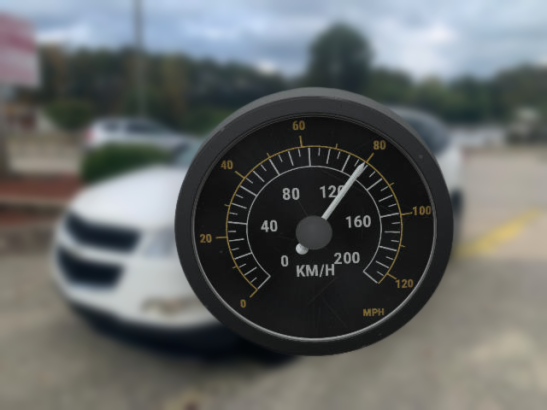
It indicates 127.5 km/h
